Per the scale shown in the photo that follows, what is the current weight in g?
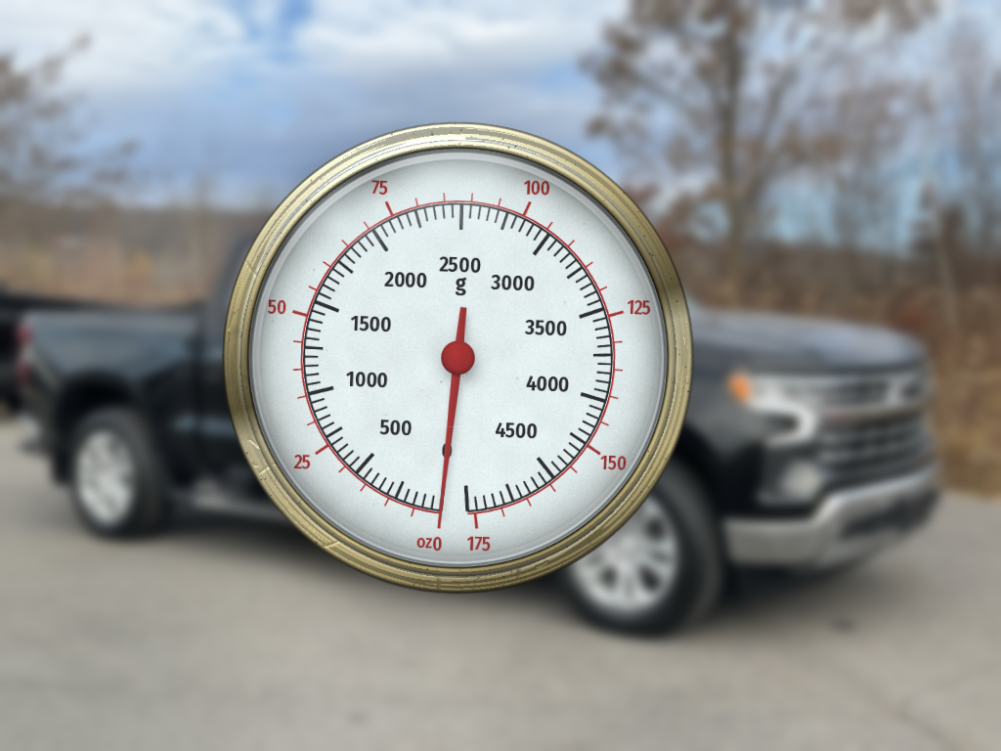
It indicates 0 g
